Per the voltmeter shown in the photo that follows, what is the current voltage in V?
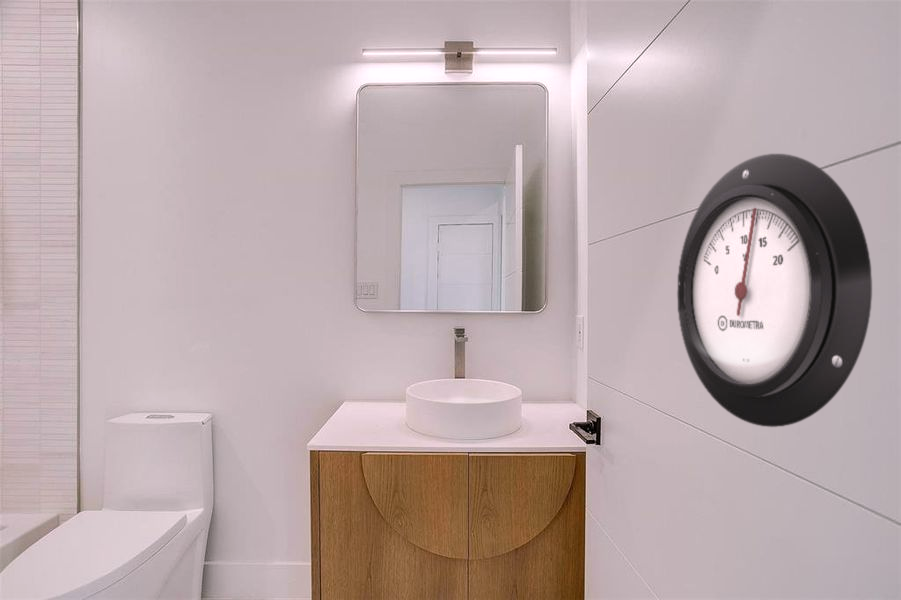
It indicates 12.5 V
